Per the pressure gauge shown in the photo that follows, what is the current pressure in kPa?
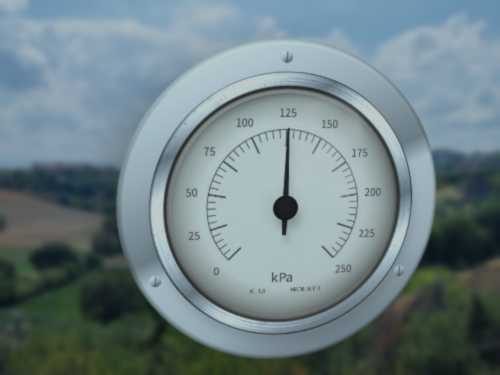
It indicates 125 kPa
